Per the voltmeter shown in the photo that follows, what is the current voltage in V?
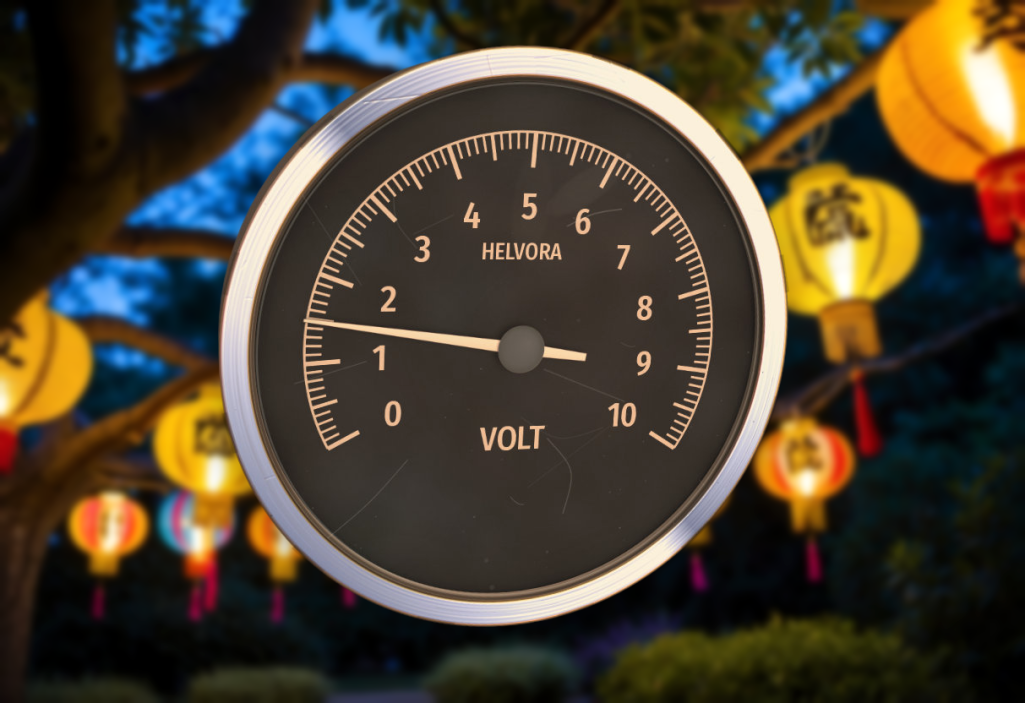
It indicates 1.5 V
